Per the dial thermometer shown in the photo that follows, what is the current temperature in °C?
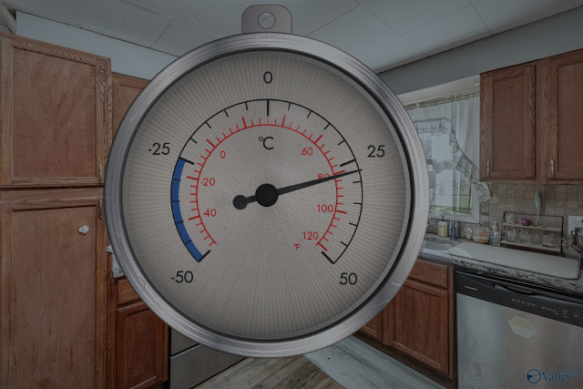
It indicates 27.5 °C
